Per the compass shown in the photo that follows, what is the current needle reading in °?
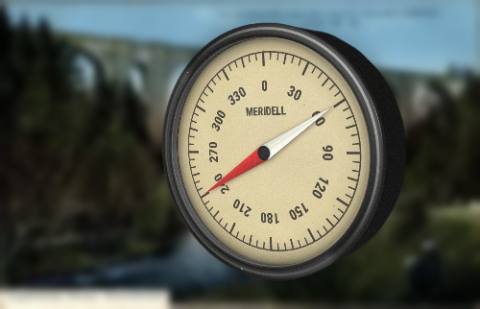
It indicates 240 °
